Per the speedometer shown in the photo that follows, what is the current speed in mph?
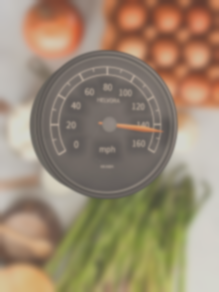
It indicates 145 mph
